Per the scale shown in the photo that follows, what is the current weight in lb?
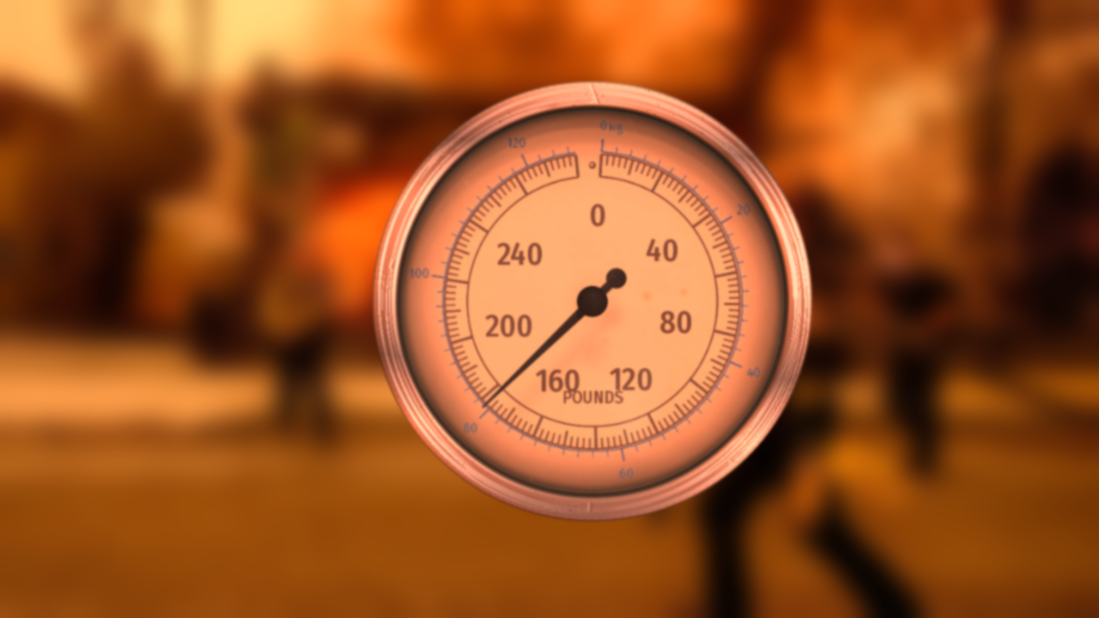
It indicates 178 lb
